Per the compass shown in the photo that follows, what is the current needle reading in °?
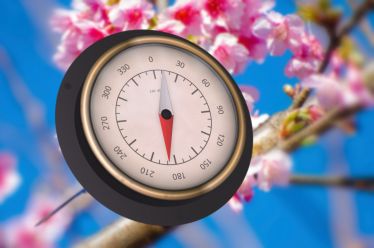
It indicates 190 °
